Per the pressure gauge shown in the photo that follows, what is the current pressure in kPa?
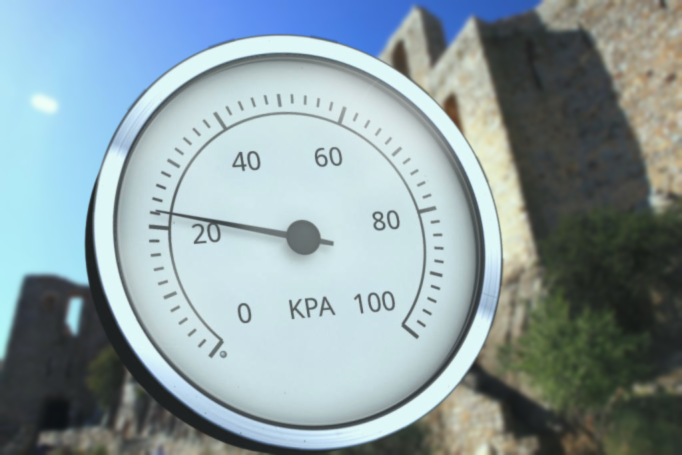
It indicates 22 kPa
